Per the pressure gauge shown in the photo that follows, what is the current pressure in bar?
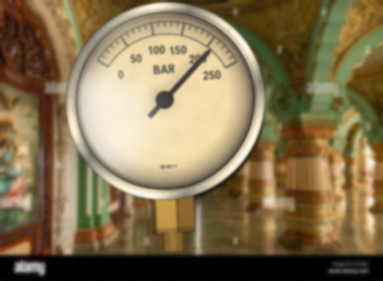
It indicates 210 bar
